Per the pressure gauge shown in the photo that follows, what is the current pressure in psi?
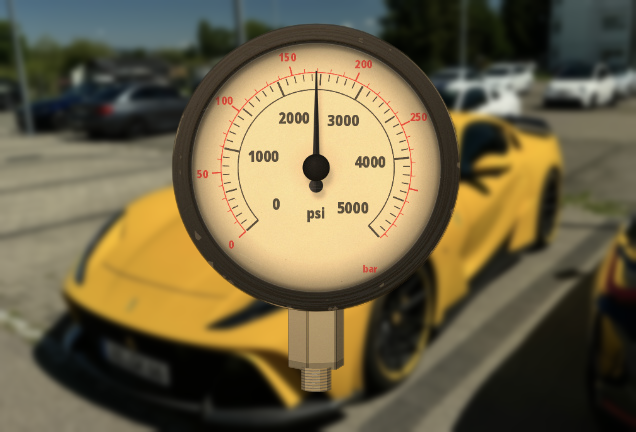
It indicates 2450 psi
